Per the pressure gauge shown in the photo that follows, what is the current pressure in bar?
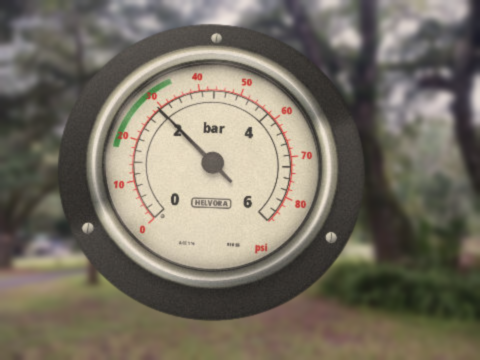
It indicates 2 bar
